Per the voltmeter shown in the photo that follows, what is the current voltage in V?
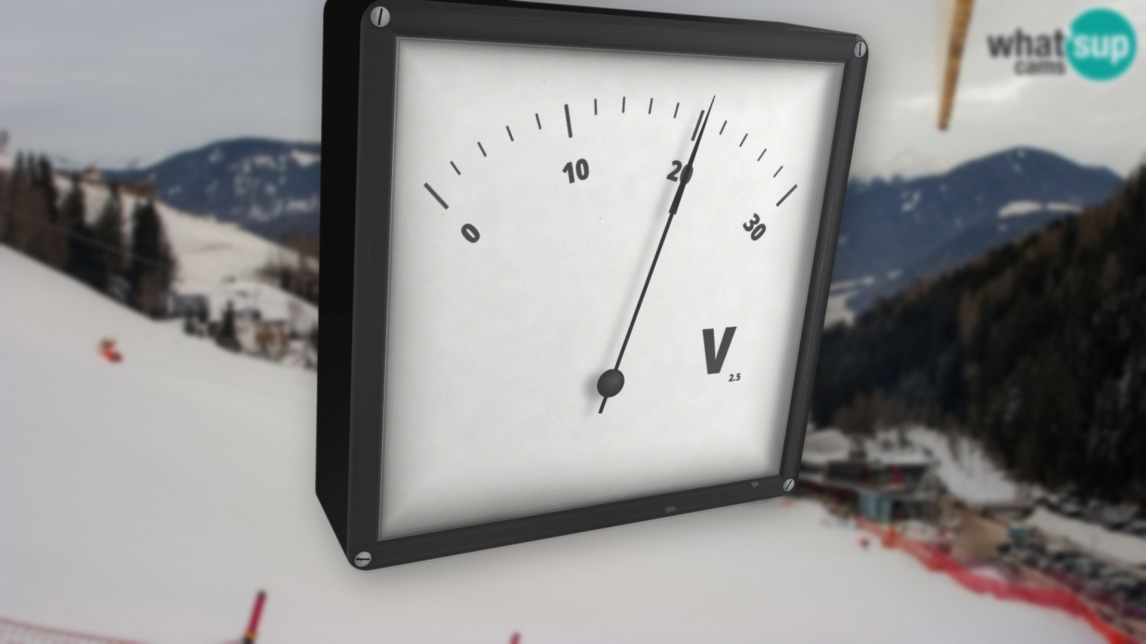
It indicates 20 V
